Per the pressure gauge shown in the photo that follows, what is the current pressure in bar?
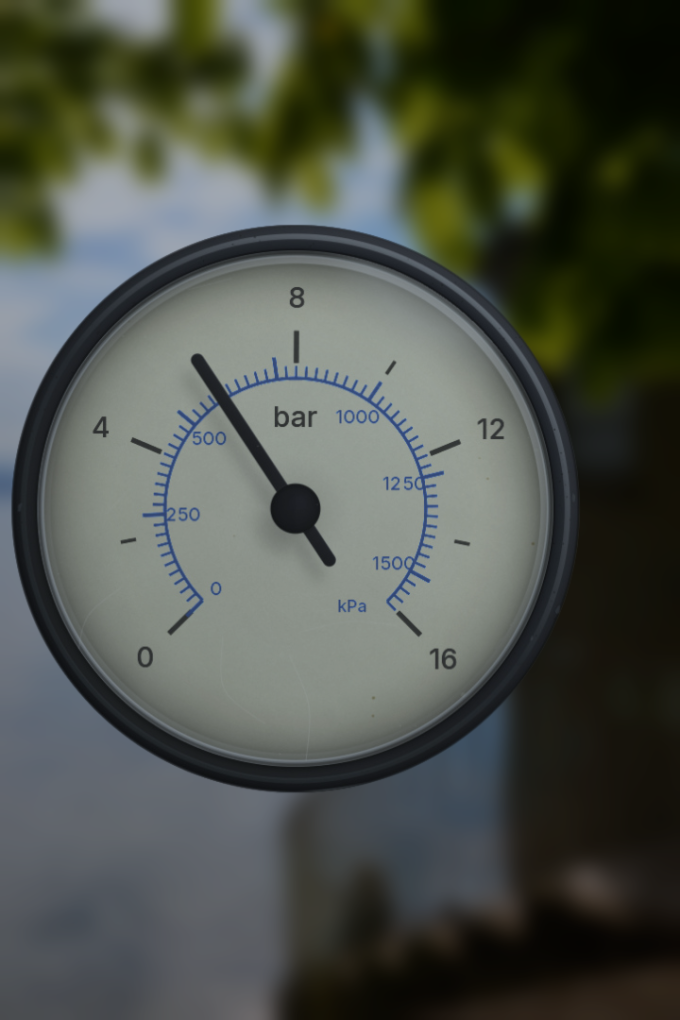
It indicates 6 bar
